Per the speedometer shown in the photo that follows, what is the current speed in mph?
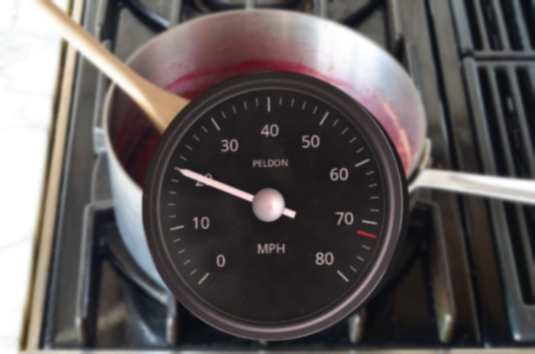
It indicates 20 mph
